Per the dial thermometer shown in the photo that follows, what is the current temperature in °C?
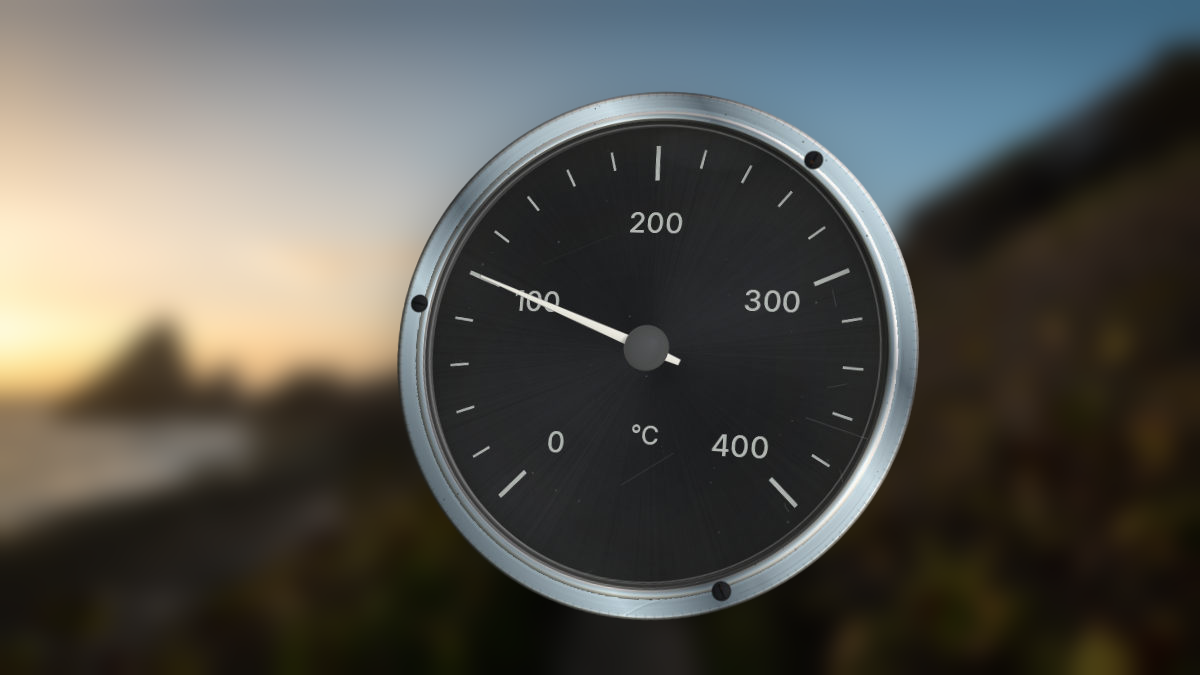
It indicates 100 °C
